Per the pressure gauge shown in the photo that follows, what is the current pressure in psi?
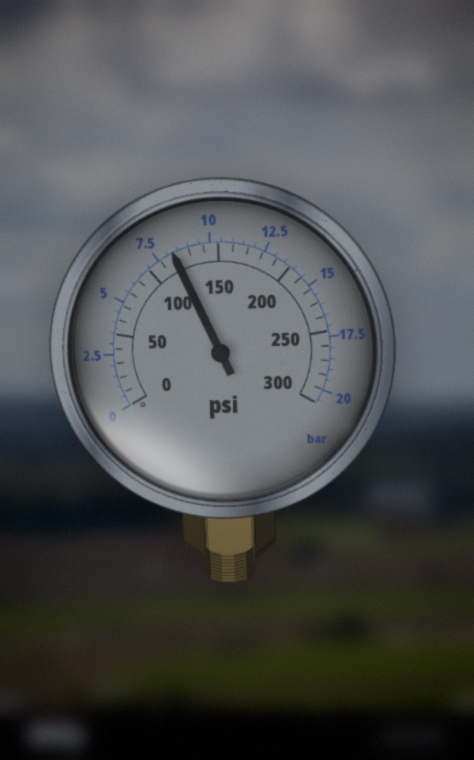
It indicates 120 psi
